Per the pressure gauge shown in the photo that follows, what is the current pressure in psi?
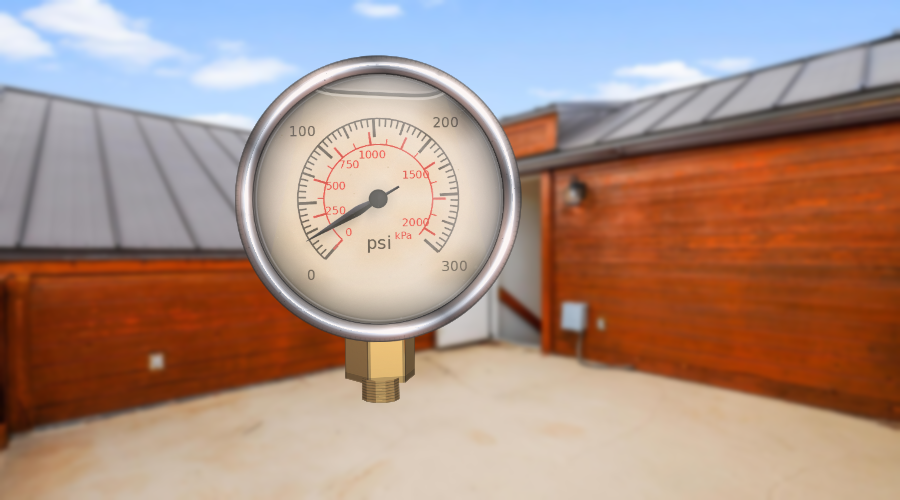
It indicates 20 psi
